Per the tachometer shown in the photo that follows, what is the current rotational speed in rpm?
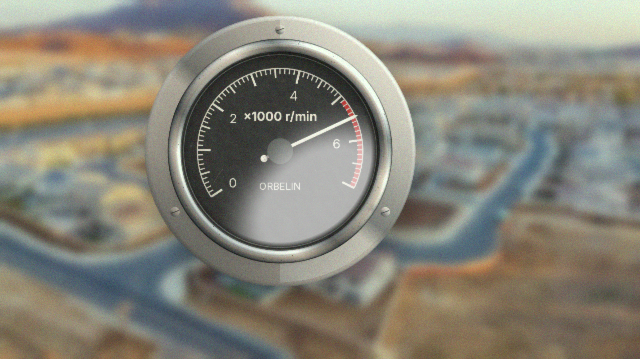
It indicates 5500 rpm
